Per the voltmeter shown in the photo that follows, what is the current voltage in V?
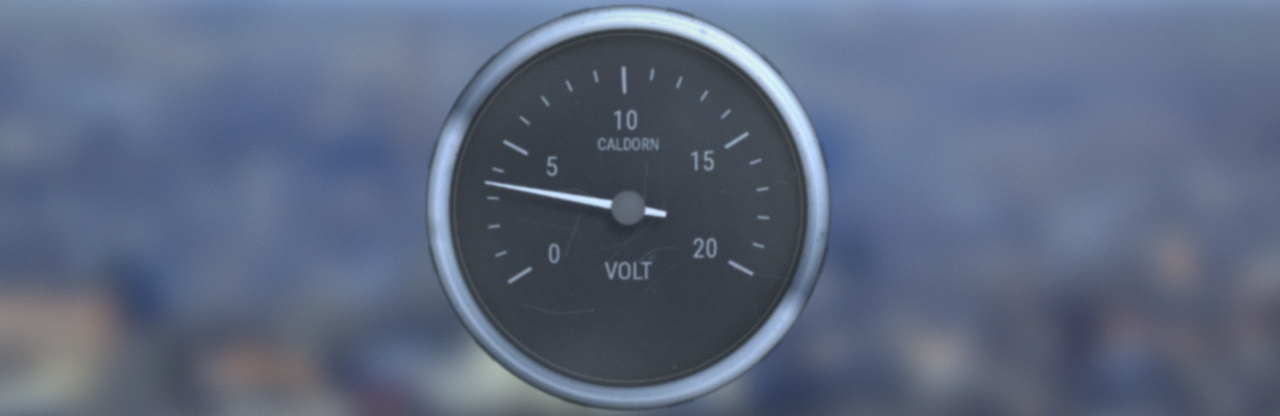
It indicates 3.5 V
